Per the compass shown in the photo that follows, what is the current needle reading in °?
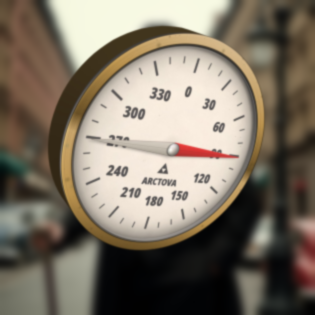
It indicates 90 °
